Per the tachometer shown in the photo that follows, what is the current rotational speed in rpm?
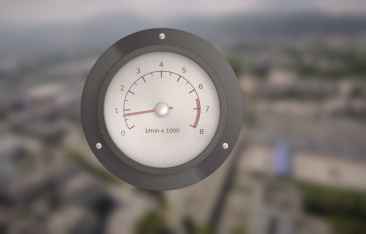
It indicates 750 rpm
